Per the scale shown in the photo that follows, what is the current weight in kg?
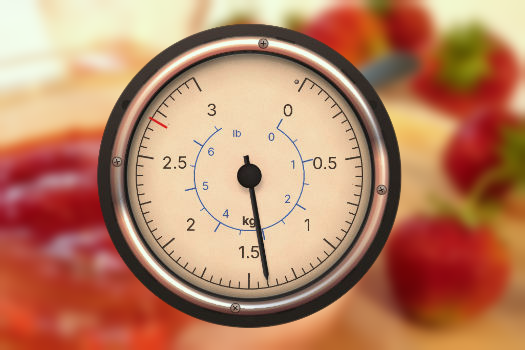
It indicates 1.4 kg
